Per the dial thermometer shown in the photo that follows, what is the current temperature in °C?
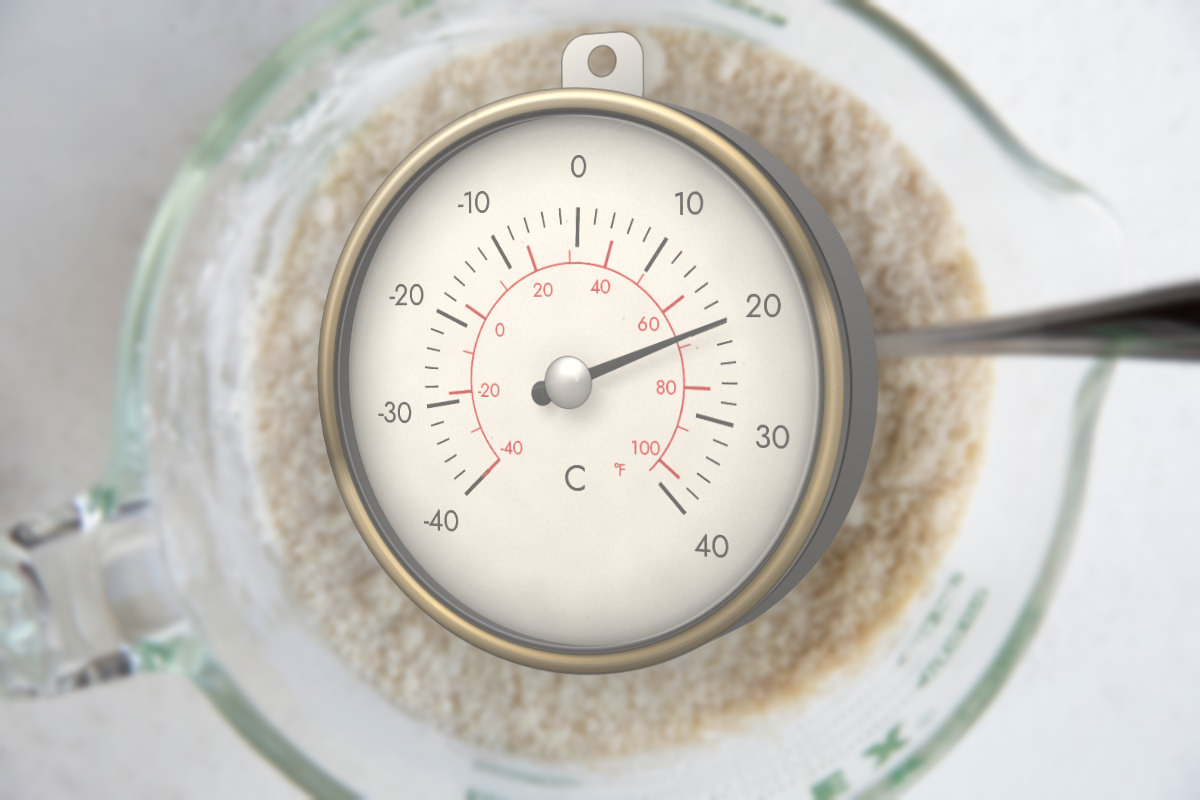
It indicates 20 °C
